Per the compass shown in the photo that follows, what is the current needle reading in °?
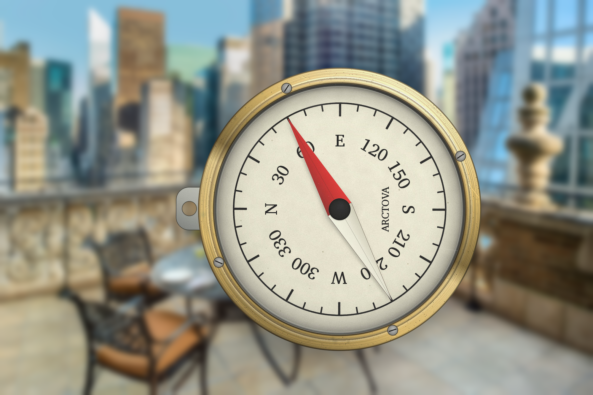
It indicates 60 °
